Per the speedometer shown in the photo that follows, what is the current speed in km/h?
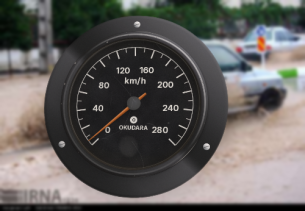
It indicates 5 km/h
